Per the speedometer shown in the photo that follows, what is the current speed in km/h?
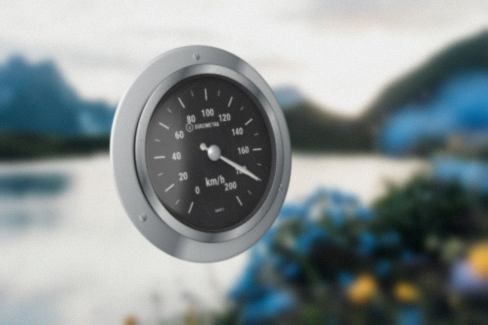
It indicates 180 km/h
